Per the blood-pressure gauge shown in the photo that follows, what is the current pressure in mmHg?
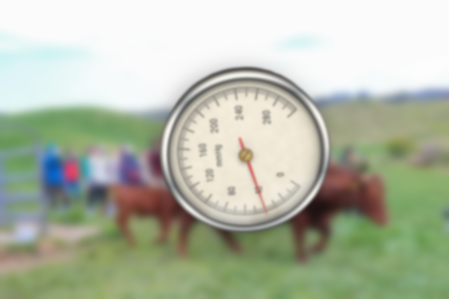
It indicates 40 mmHg
